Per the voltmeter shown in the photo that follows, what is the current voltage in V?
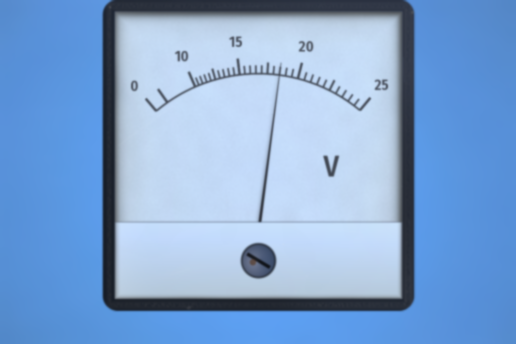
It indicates 18.5 V
